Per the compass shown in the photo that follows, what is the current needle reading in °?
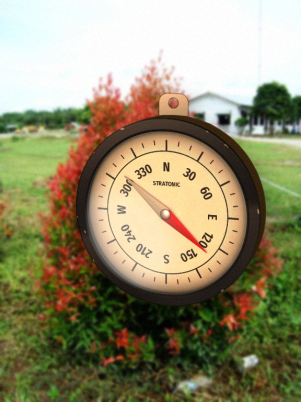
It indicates 130 °
